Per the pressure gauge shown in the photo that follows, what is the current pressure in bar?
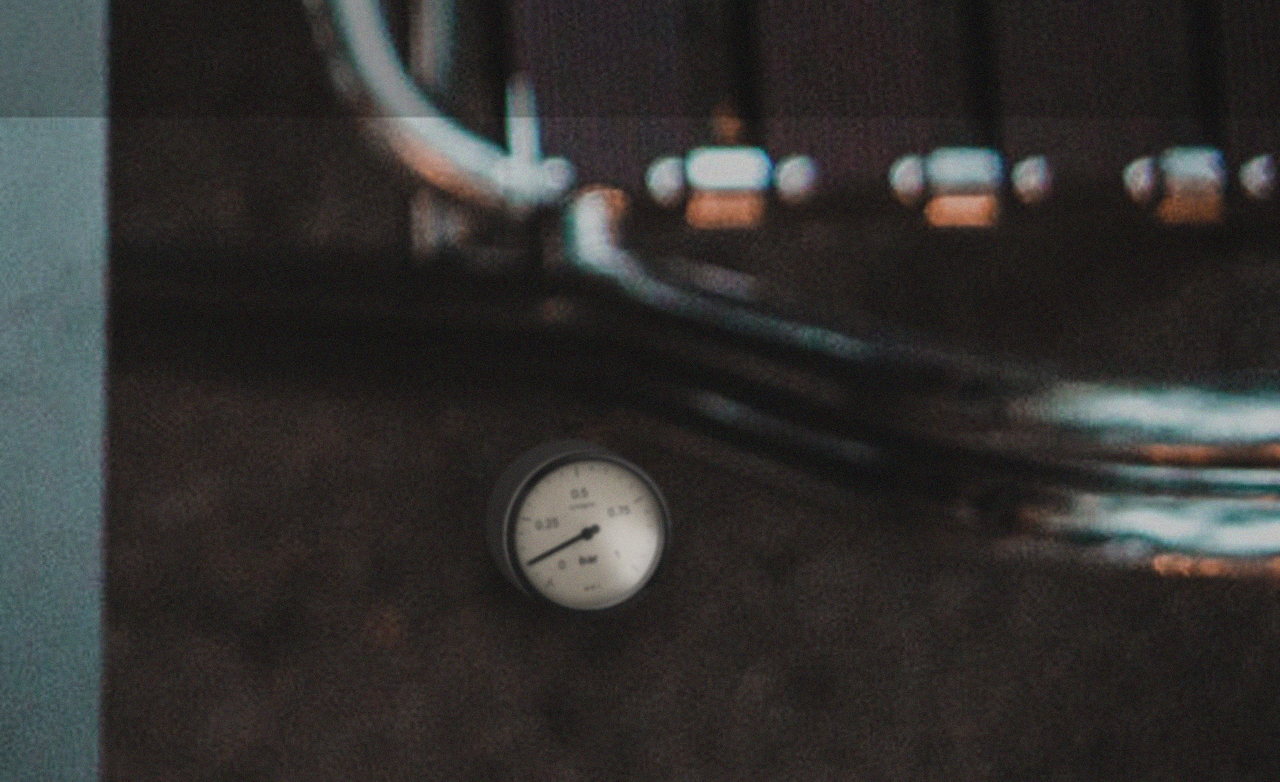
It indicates 0.1 bar
